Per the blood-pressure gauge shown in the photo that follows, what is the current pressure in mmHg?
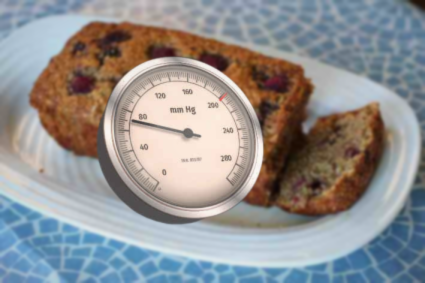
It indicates 70 mmHg
